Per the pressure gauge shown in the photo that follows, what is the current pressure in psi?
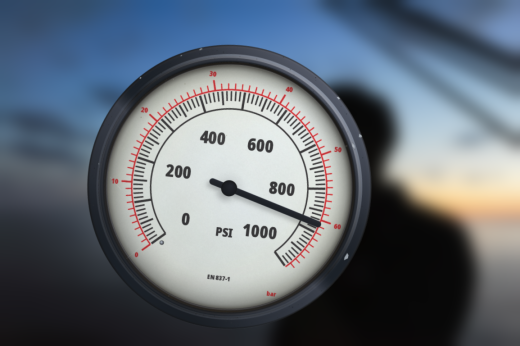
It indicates 880 psi
